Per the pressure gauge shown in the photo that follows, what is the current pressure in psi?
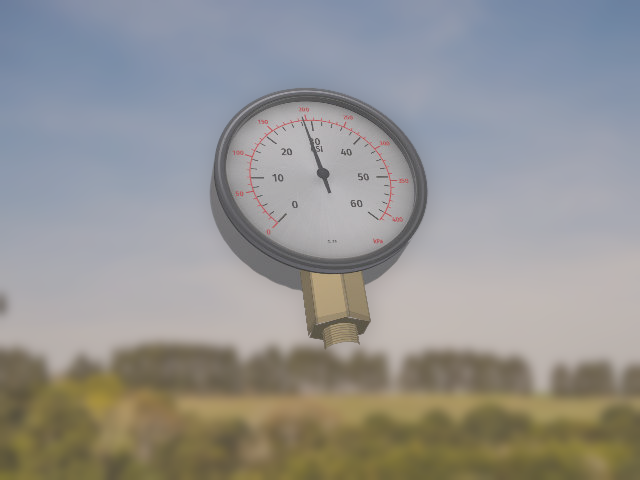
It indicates 28 psi
